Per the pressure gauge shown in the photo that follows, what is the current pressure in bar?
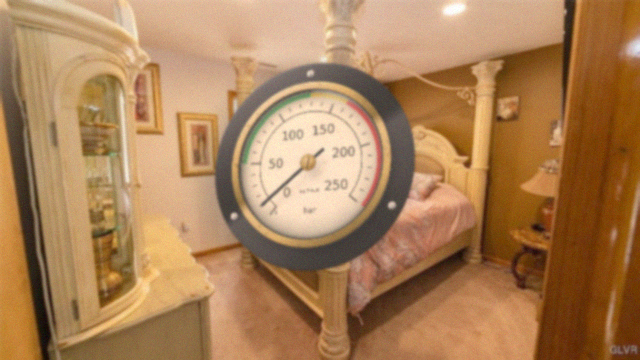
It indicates 10 bar
